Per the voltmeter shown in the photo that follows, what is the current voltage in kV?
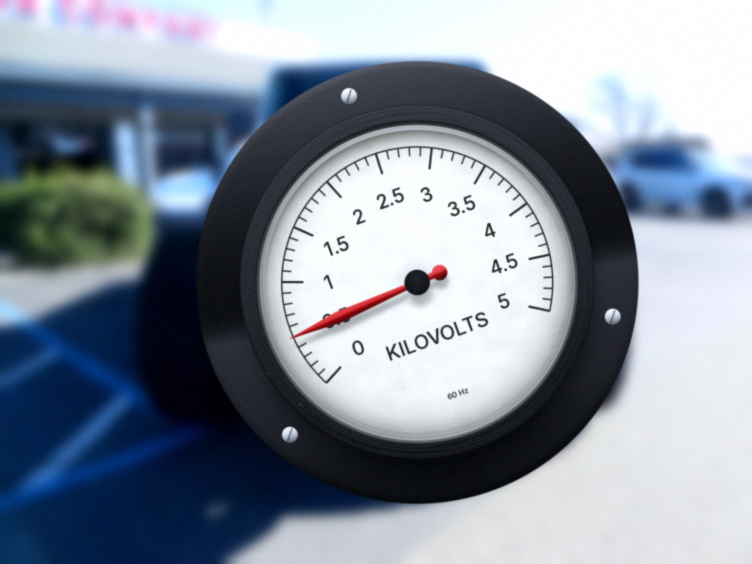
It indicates 0.5 kV
